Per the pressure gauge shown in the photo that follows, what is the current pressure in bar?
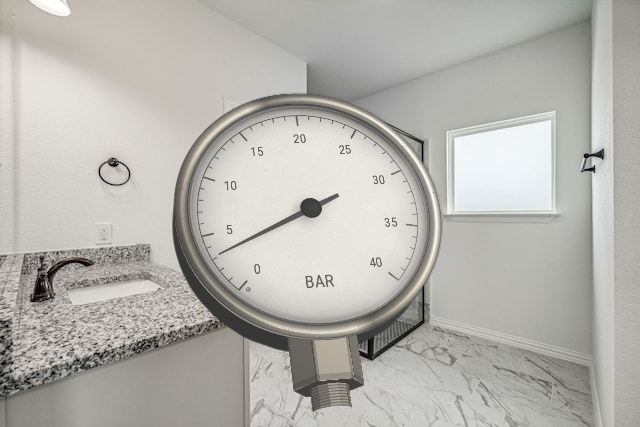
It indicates 3 bar
